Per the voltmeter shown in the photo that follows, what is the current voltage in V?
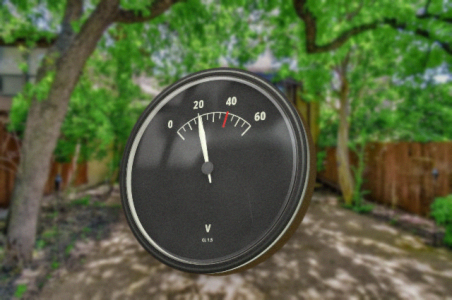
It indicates 20 V
